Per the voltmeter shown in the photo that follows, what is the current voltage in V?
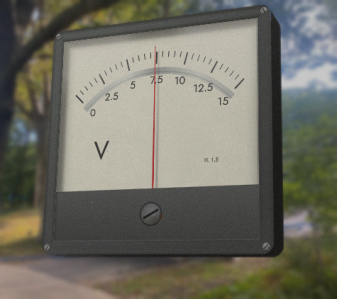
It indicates 7.5 V
